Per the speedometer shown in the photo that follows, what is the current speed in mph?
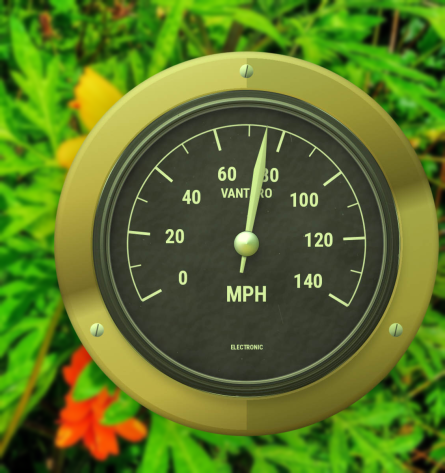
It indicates 75 mph
